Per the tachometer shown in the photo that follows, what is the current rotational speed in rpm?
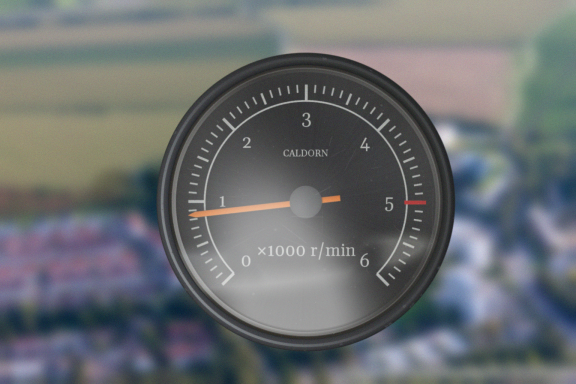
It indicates 850 rpm
